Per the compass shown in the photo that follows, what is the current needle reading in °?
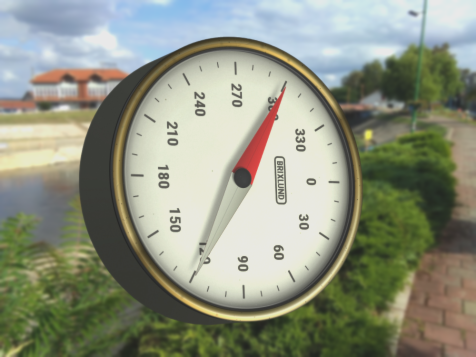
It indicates 300 °
